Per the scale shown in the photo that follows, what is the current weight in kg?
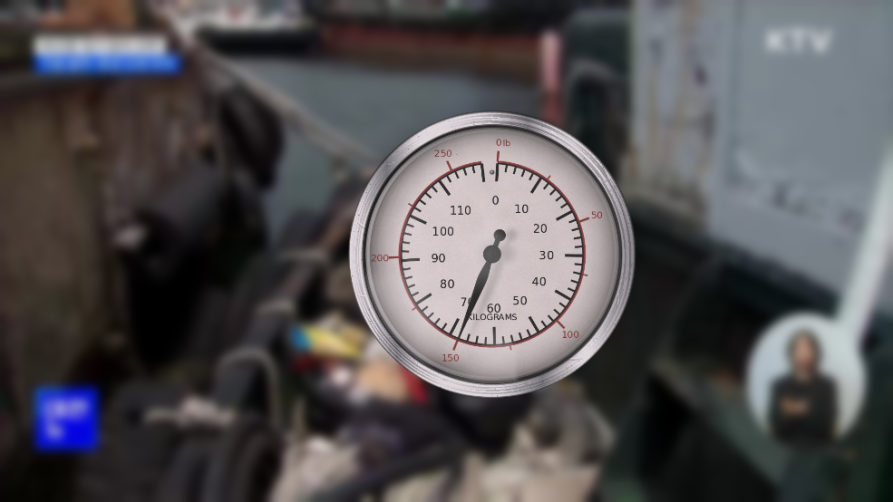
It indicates 68 kg
